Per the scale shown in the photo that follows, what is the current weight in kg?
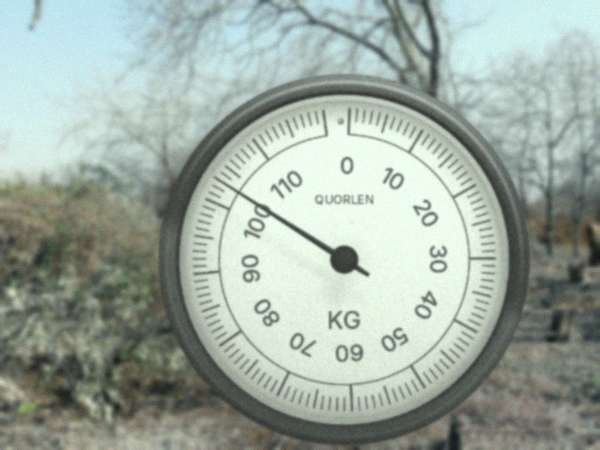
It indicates 103 kg
